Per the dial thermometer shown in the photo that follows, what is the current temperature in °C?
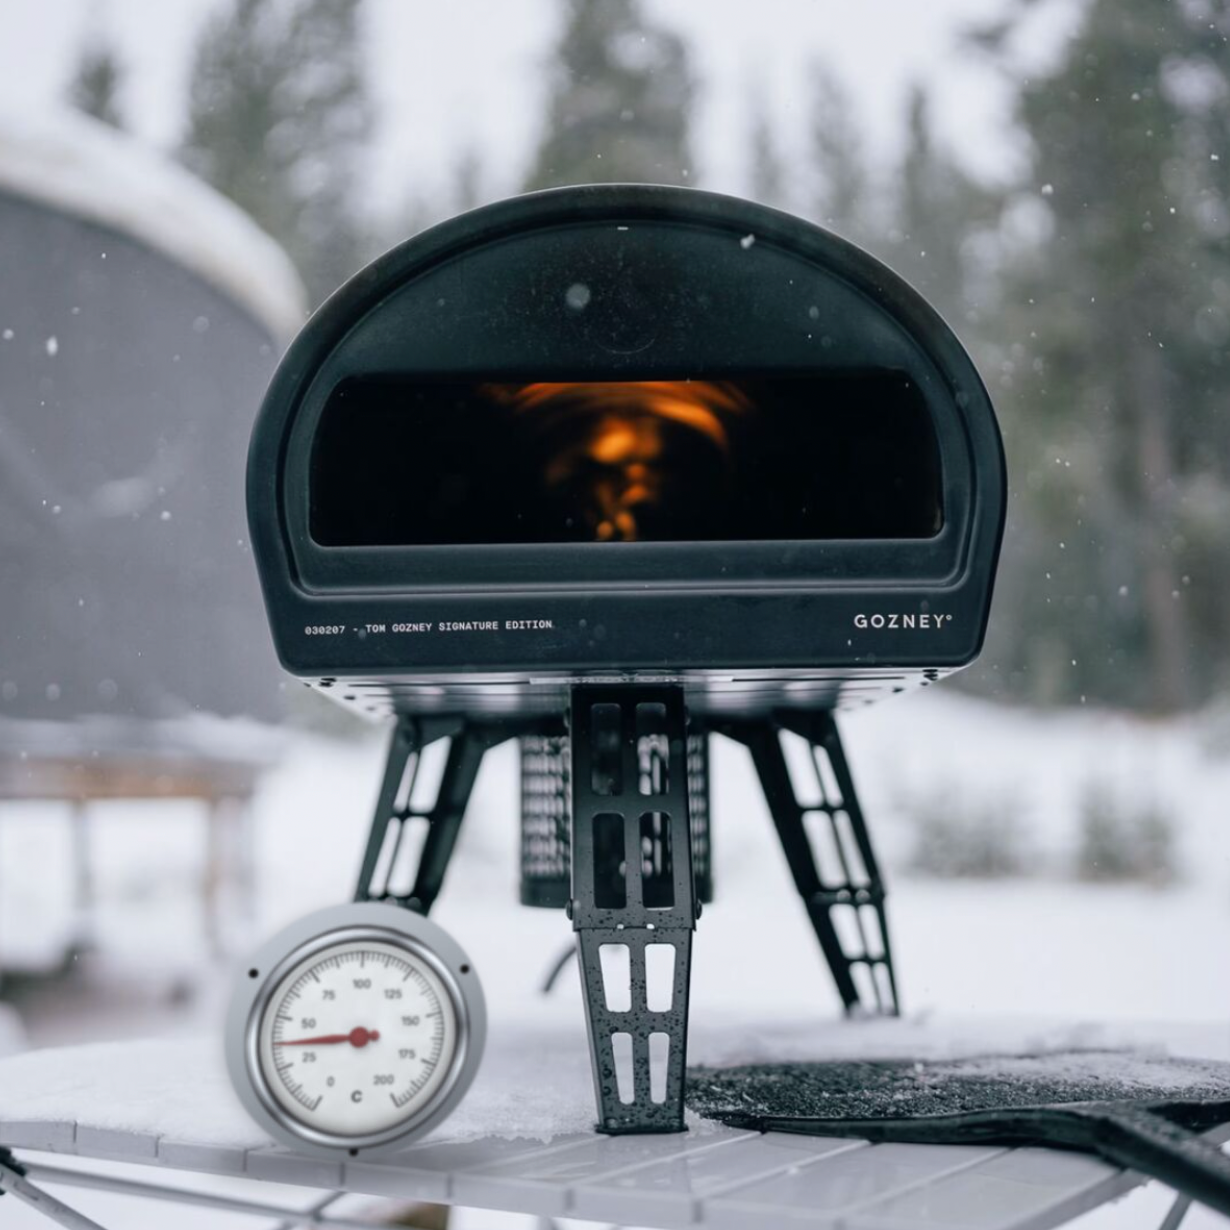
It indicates 37.5 °C
